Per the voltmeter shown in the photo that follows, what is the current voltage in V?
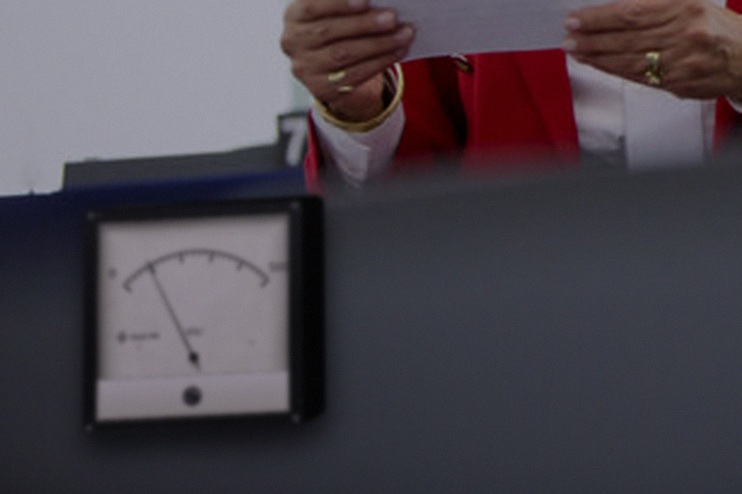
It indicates 100 V
